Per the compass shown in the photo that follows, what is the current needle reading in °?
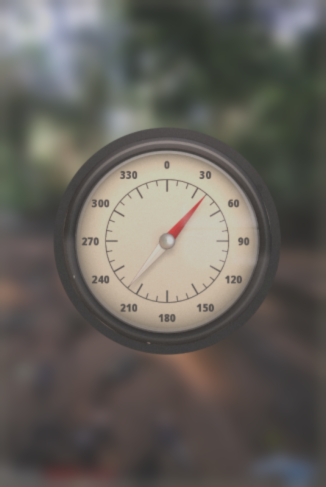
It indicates 40 °
